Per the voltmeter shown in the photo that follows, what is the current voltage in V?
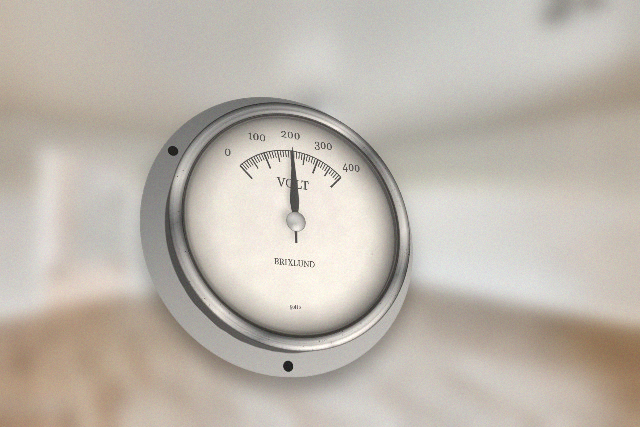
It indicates 200 V
